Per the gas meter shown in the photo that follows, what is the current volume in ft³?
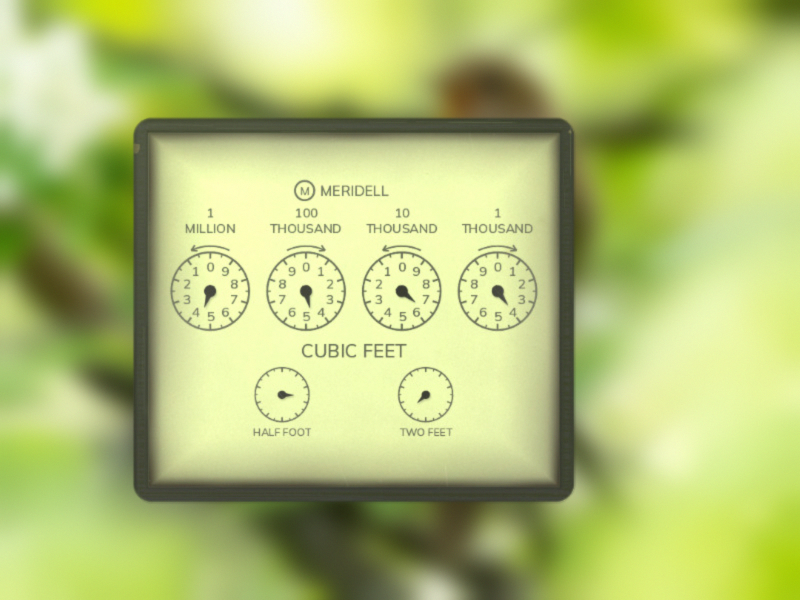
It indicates 446400 ft³
